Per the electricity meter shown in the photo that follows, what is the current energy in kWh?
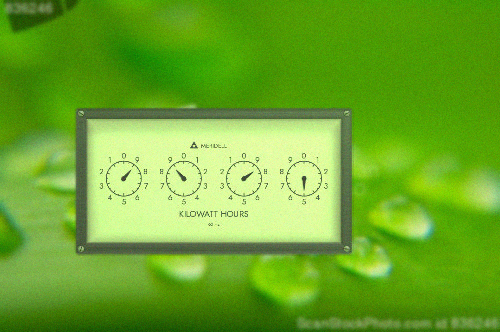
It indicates 8885 kWh
